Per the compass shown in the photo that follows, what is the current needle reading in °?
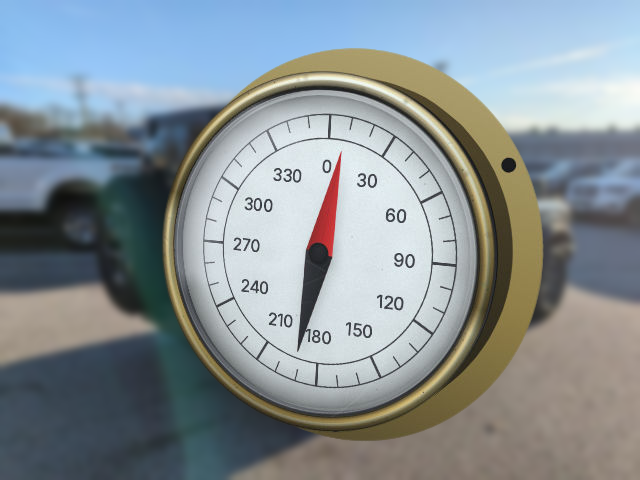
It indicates 10 °
